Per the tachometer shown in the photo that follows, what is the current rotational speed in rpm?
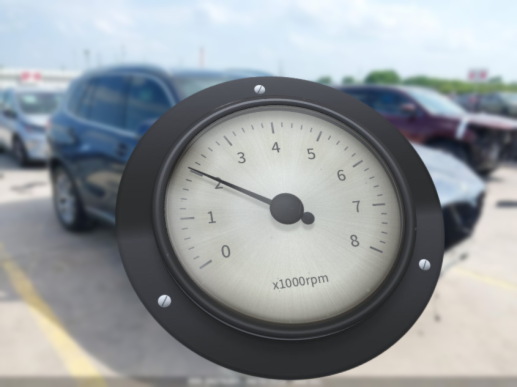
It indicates 2000 rpm
